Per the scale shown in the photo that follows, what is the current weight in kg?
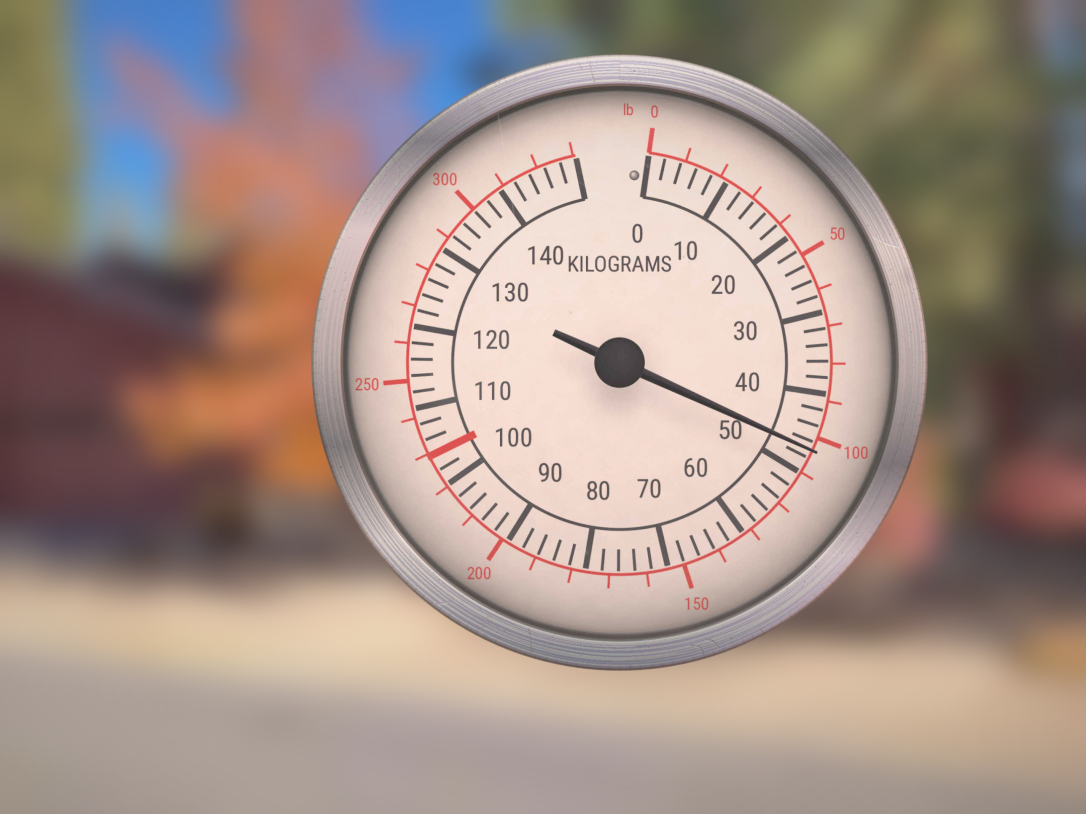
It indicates 47 kg
